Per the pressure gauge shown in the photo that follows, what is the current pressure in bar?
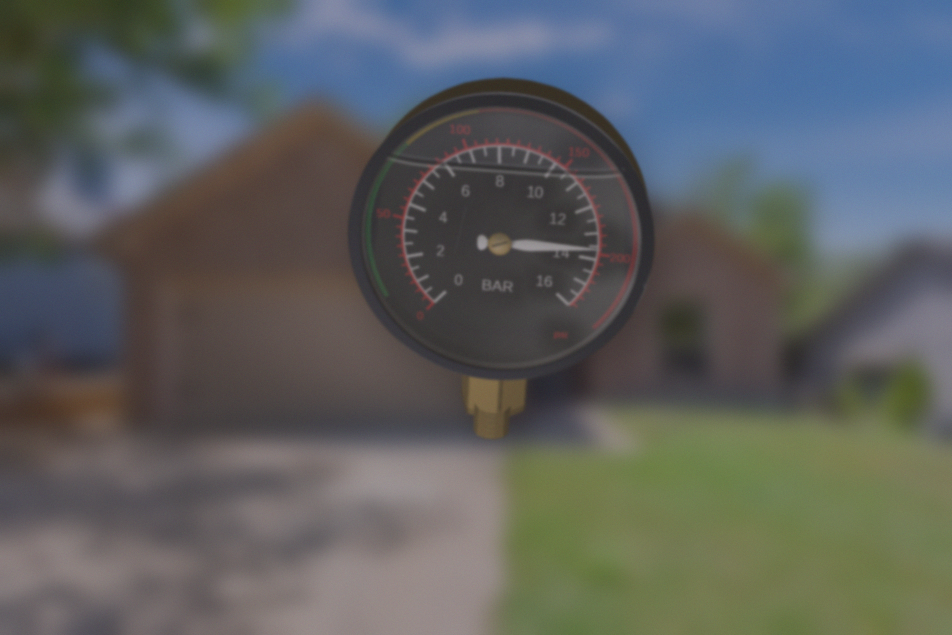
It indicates 13.5 bar
